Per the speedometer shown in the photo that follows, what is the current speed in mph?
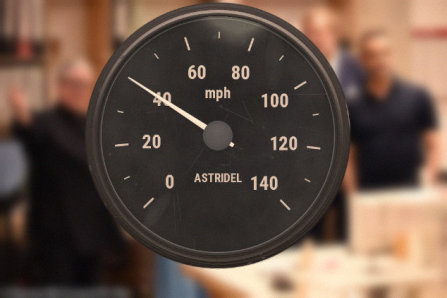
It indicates 40 mph
